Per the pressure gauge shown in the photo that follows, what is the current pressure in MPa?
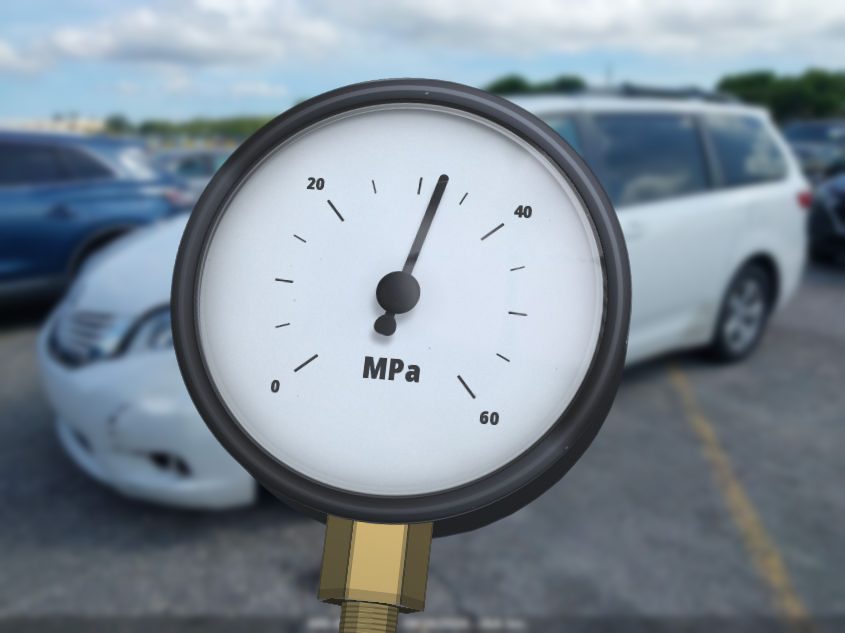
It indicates 32.5 MPa
